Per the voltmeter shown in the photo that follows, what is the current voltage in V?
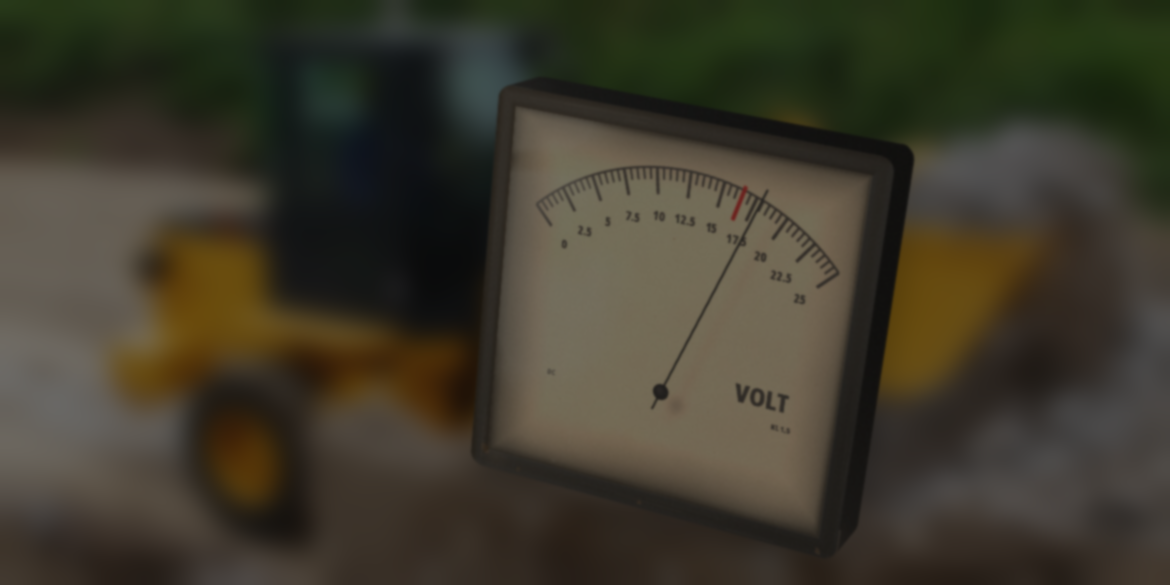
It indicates 18 V
